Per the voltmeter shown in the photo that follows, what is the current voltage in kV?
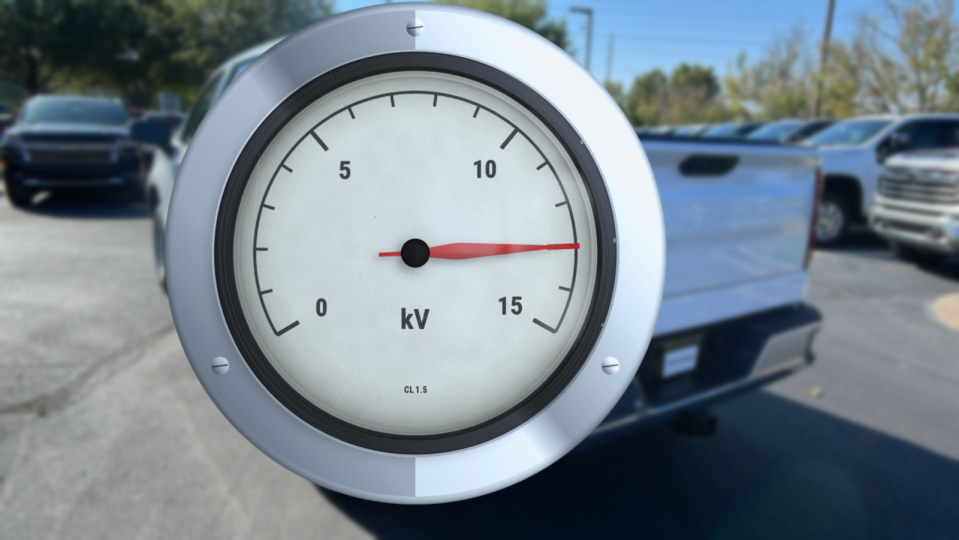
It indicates 13 kV
